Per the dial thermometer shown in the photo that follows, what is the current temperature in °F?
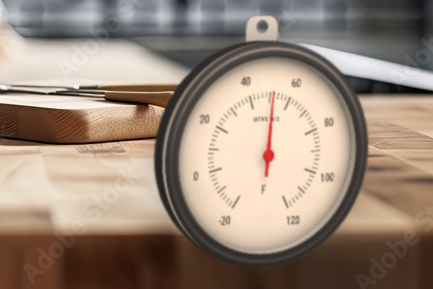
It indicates 50 °F
